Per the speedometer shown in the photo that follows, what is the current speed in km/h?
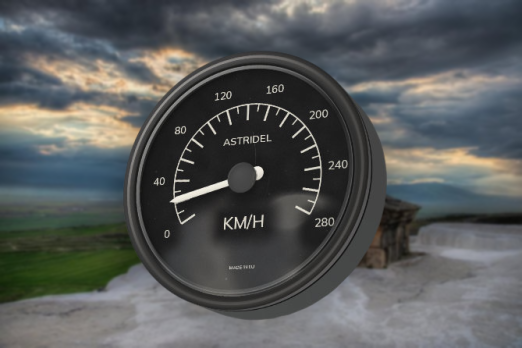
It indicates 20 km/h
